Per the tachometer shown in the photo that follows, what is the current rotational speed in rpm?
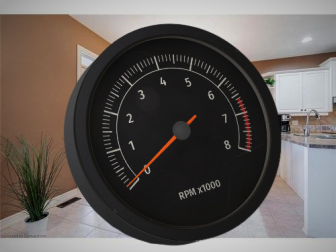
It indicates 100 rpm
